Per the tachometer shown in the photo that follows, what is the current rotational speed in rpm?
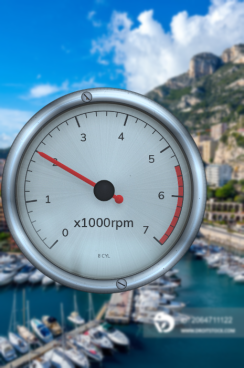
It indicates 2000 rpm
